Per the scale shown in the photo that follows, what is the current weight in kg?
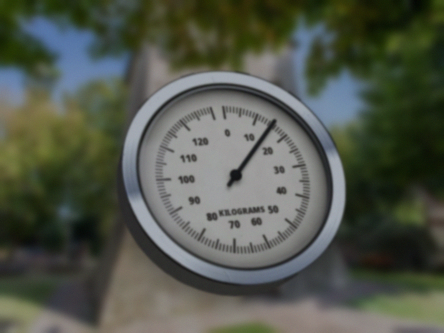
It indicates 15 kg
